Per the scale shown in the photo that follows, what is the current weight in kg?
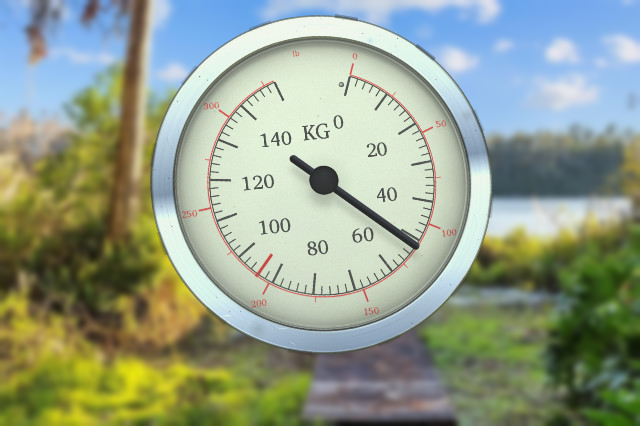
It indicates 52 kg
